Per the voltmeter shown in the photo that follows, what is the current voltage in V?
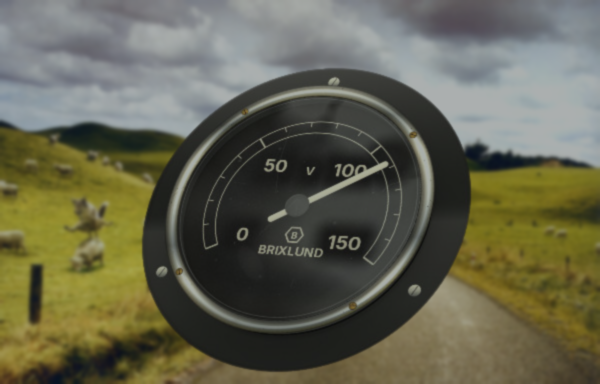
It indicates 110 V
